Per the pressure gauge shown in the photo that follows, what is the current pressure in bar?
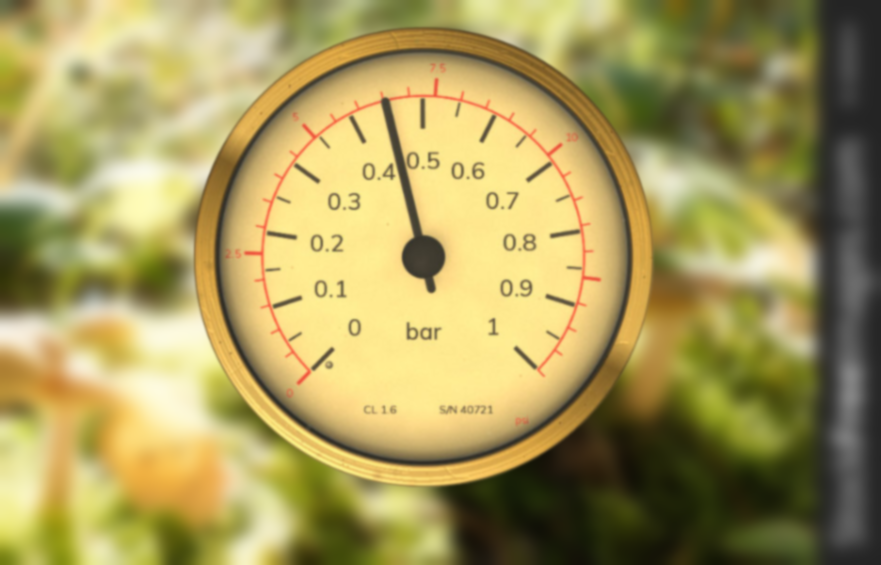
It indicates 0.45 bar
